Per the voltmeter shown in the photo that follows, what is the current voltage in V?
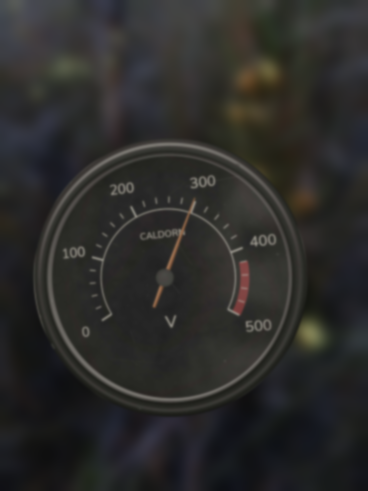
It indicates 300 V
